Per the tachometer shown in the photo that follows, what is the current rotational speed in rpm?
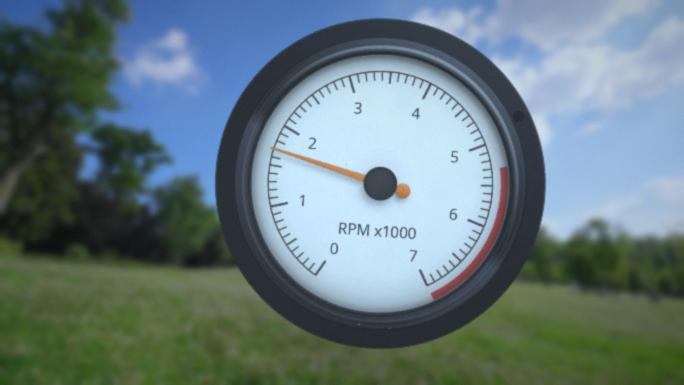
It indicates 1700 rpm
